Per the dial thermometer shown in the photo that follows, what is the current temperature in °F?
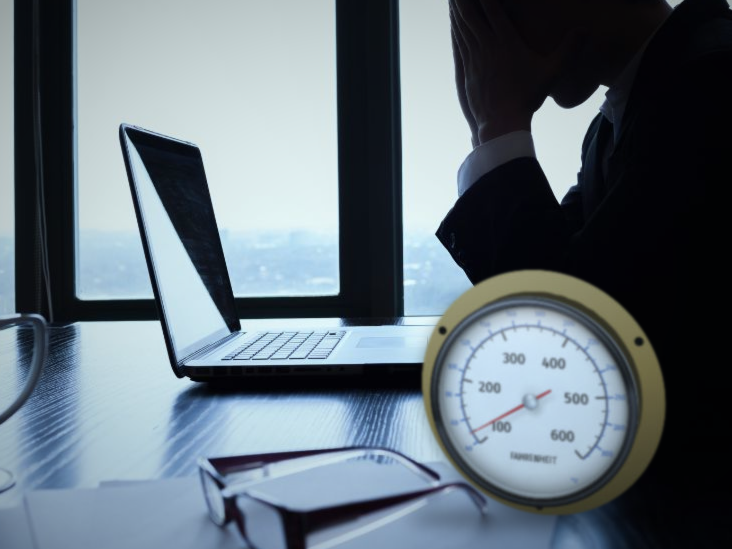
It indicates 120 °F
